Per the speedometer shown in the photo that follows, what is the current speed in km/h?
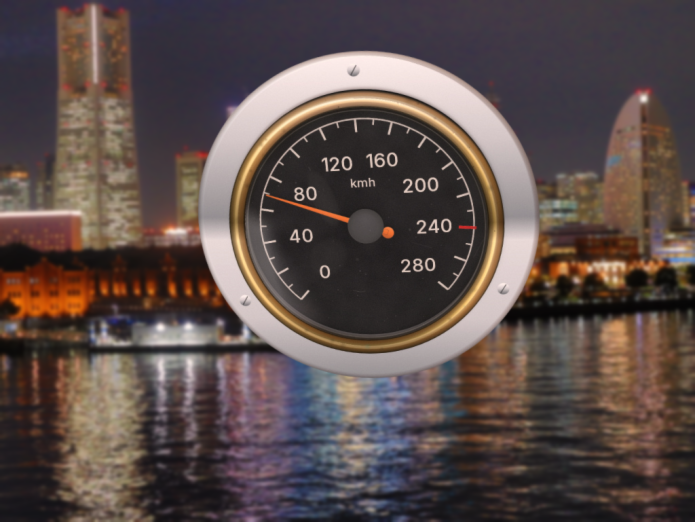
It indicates 70 km/h
